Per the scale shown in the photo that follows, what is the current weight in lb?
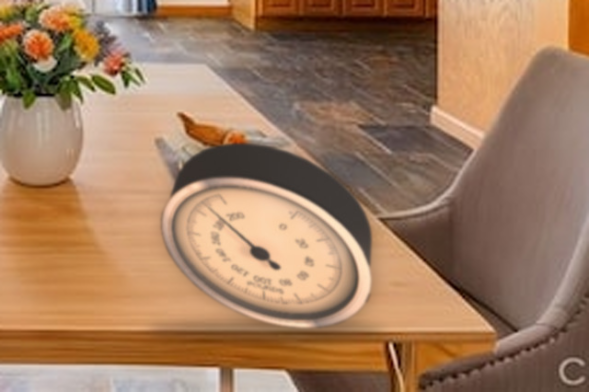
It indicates 190 lb
